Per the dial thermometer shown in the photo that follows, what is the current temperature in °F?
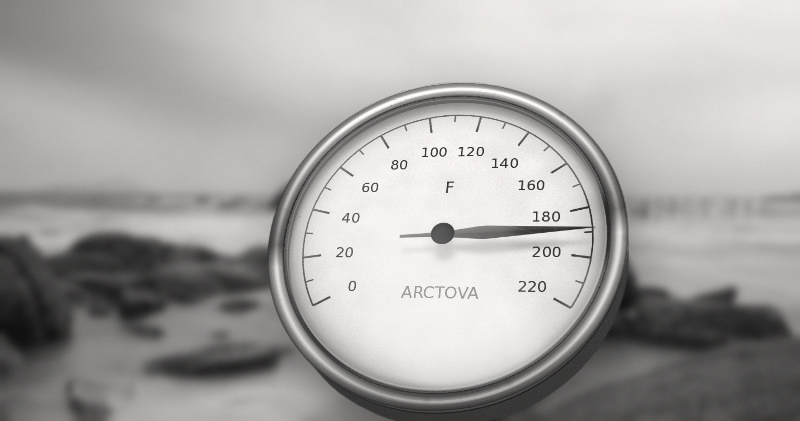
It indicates 190 °F
